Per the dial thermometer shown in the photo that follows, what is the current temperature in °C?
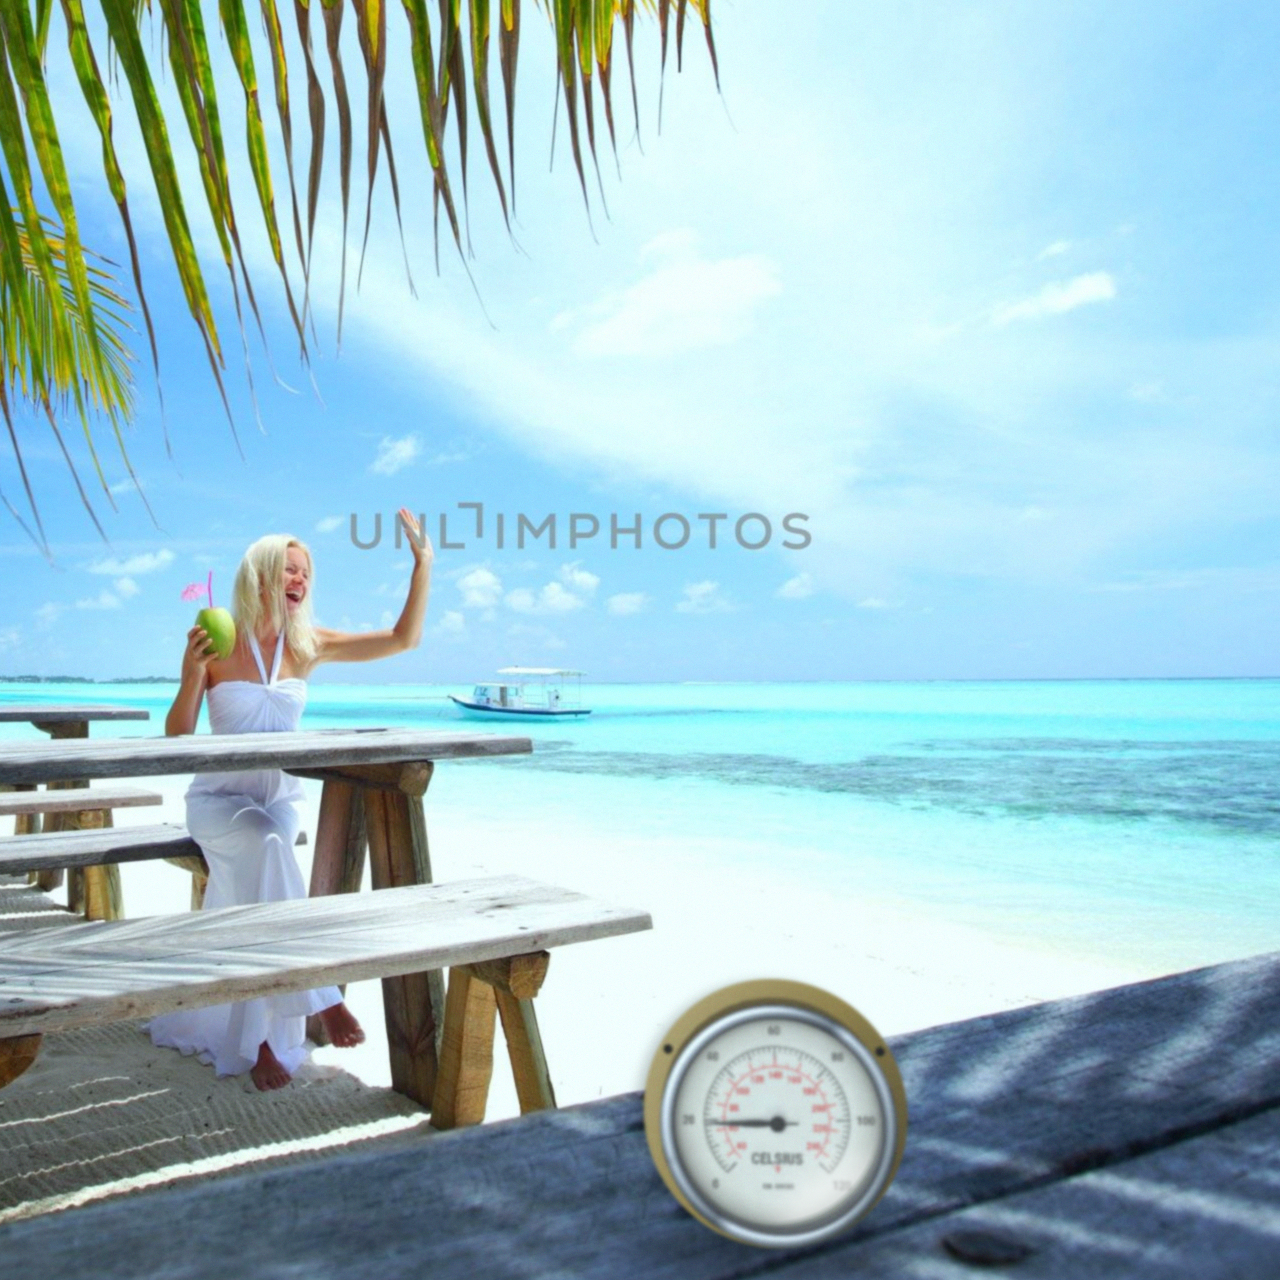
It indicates 20 °C
